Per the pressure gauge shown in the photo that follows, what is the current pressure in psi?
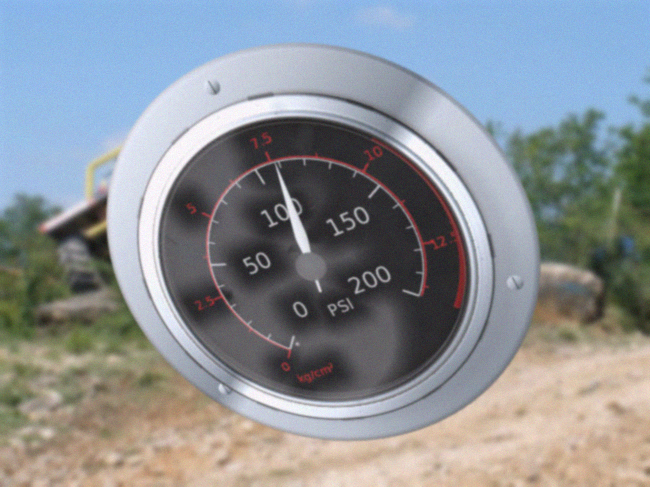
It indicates 110 psi
